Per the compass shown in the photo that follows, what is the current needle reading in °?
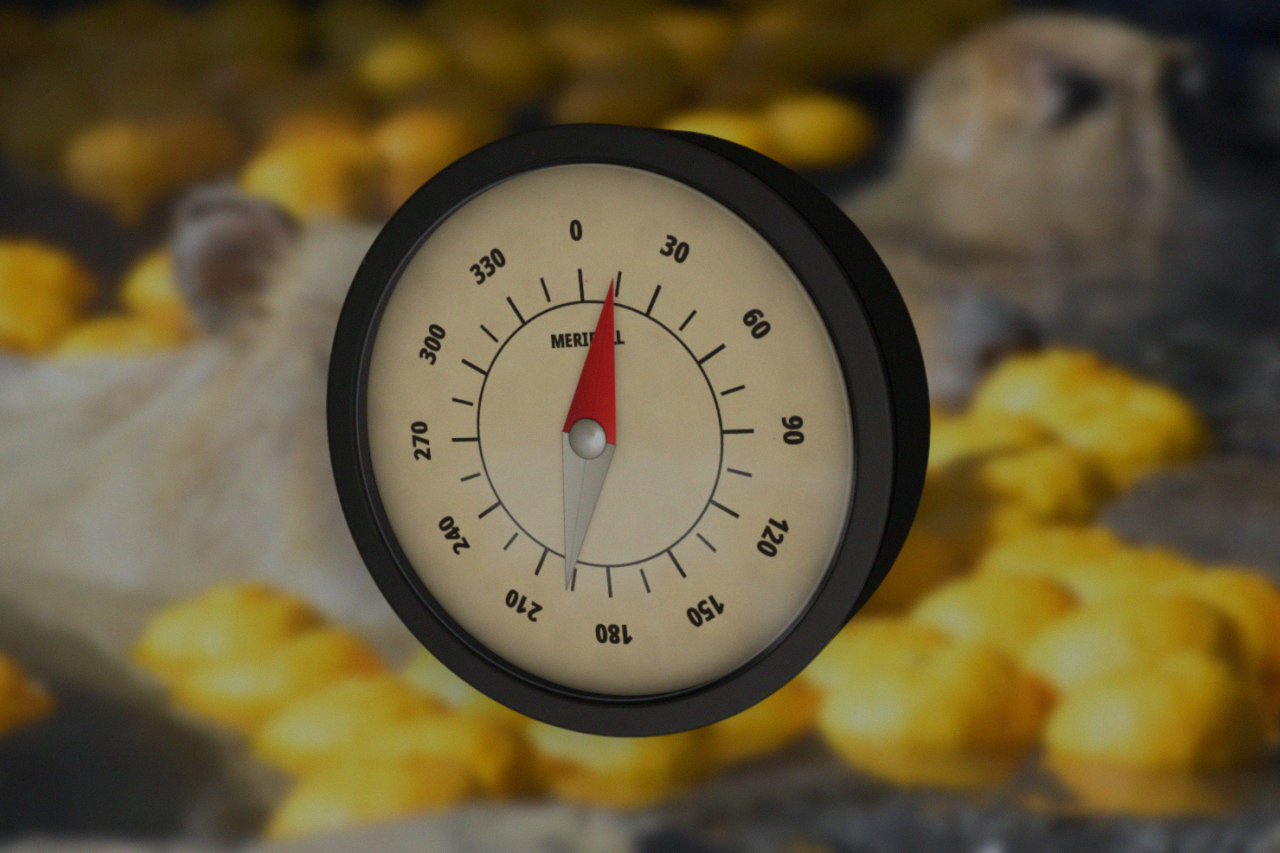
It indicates 15 °
